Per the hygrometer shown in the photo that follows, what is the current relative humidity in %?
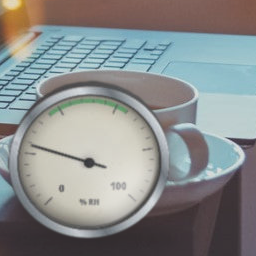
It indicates 24 %
